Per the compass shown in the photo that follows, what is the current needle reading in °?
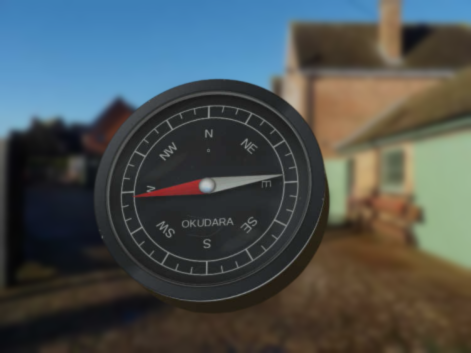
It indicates 265 °
